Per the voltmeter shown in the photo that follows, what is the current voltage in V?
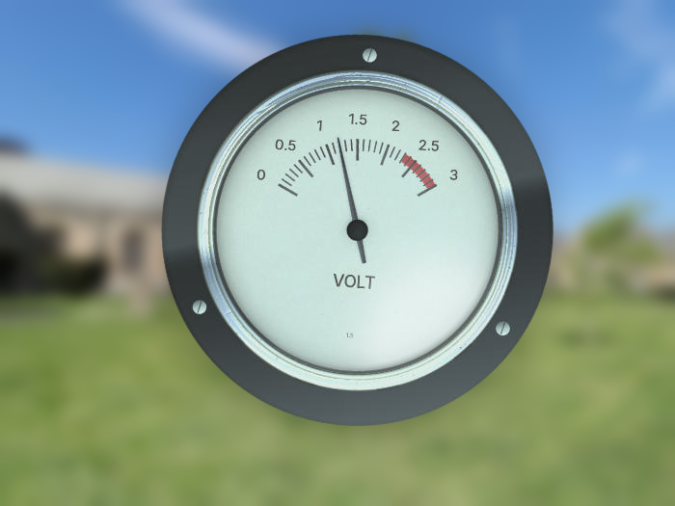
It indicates 1.2 V
